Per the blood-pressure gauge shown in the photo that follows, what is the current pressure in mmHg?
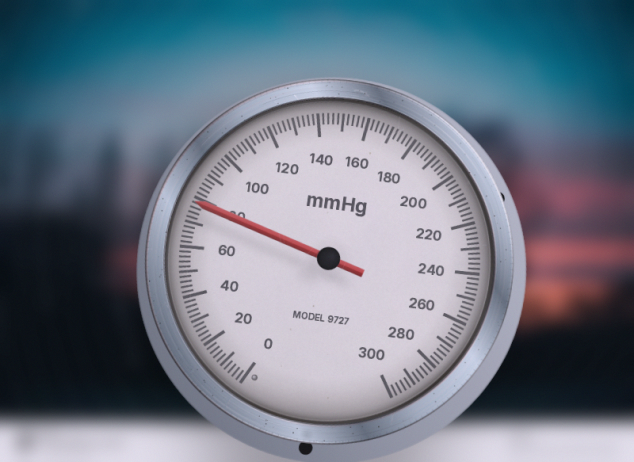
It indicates 78 mmHg
